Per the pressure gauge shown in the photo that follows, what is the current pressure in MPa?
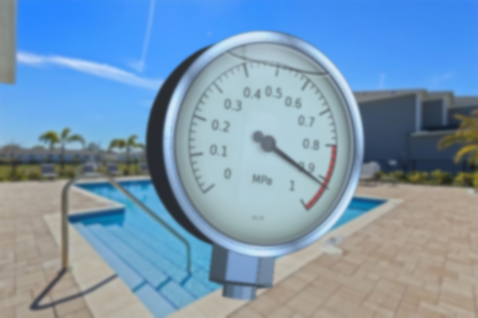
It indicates 0.92 MPa
